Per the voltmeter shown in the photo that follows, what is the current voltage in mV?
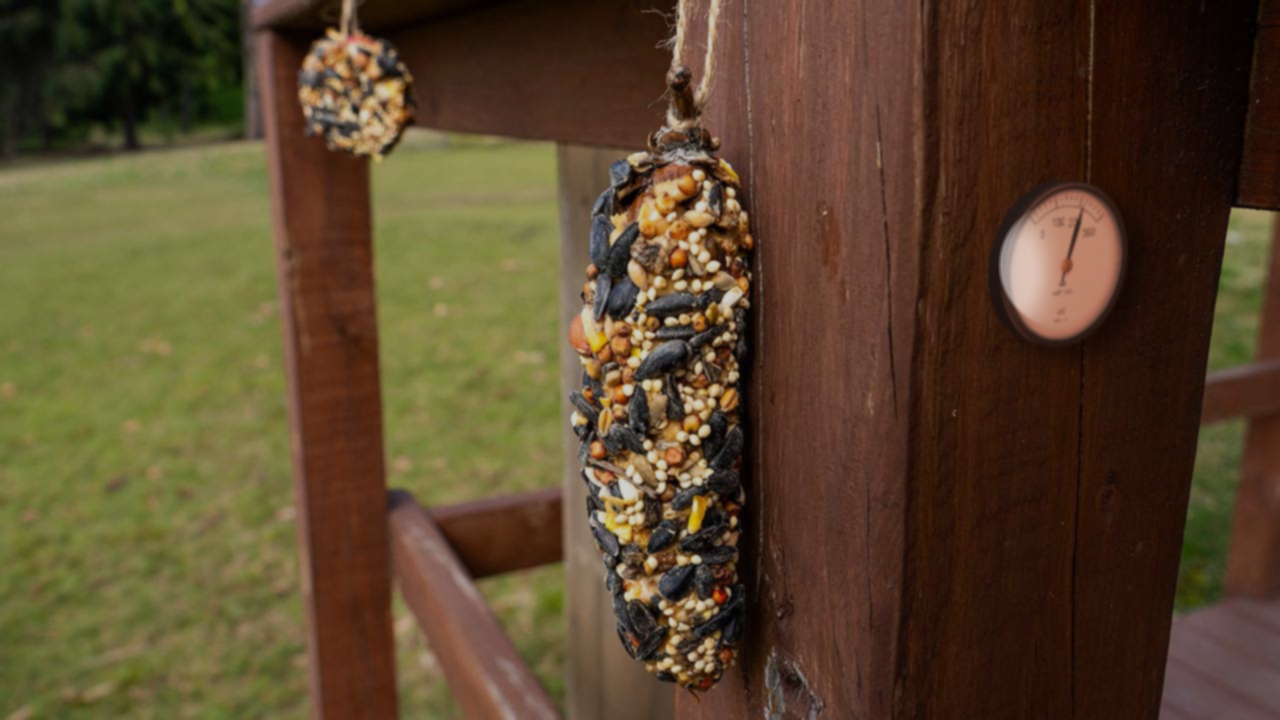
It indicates 200 mV
